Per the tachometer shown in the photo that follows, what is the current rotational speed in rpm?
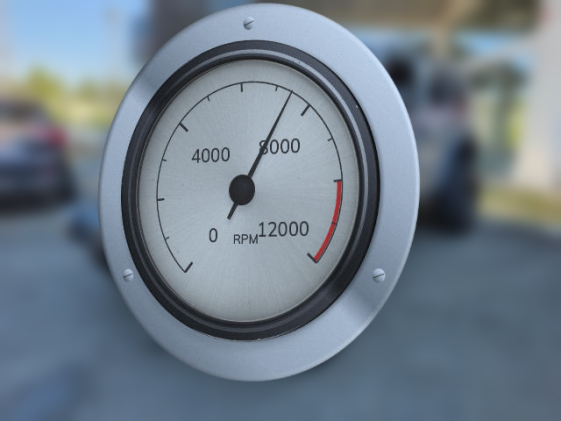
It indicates 7500 rpm
